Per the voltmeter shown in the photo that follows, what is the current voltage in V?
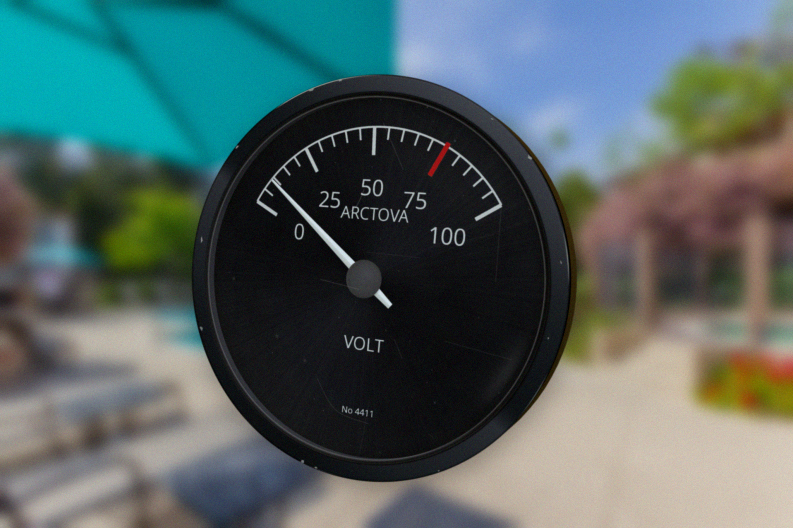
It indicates 10 V
